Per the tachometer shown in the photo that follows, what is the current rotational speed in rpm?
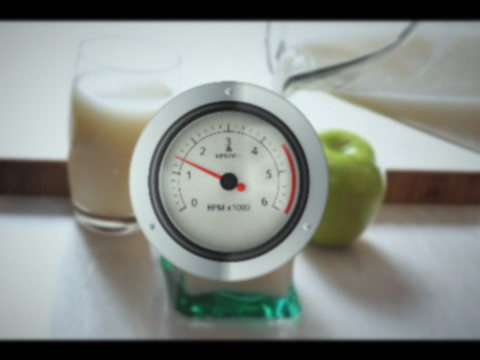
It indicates 1400 rpm
